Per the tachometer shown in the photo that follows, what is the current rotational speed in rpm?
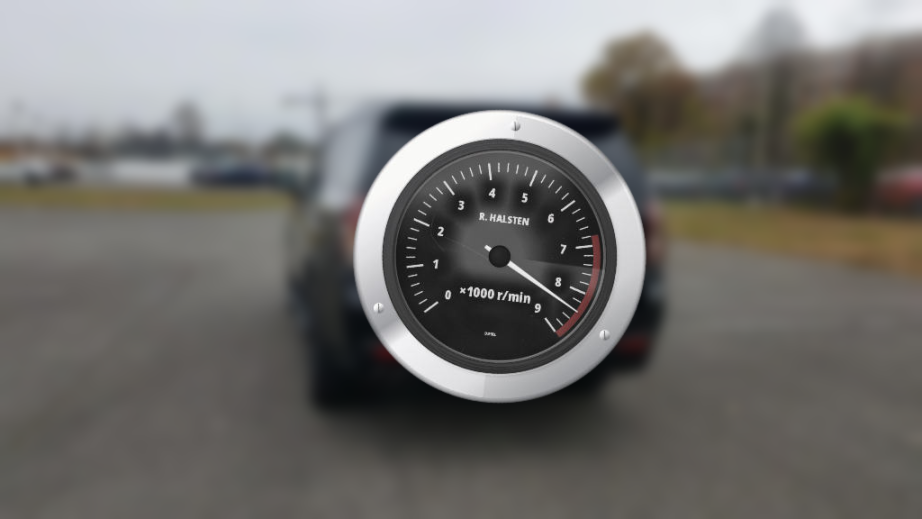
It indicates 8400 rpm
